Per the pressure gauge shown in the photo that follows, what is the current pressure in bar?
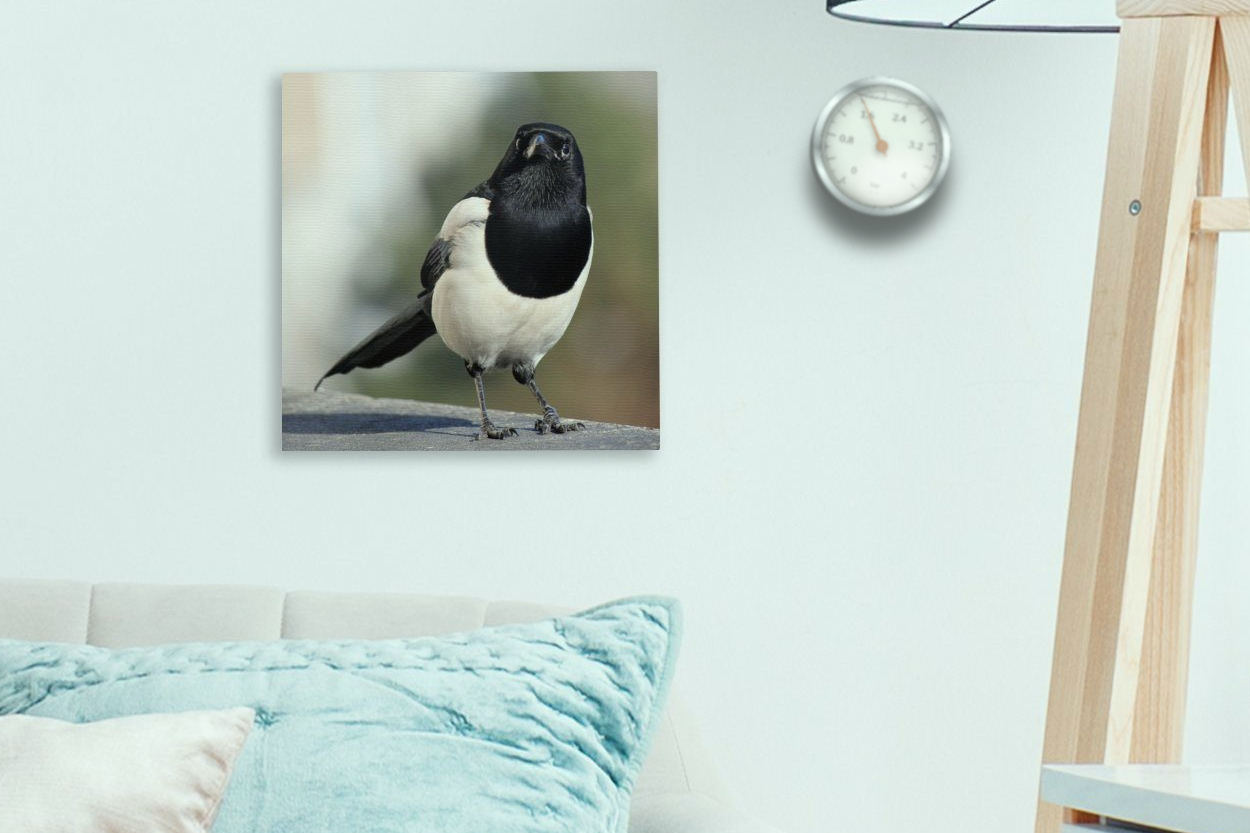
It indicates 1.6 bar
